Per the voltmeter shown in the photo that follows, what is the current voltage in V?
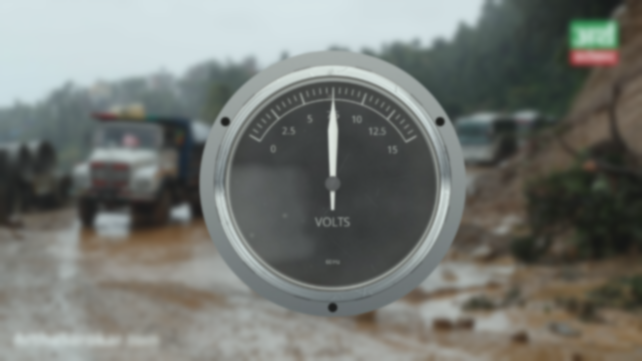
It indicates 7.5 V
